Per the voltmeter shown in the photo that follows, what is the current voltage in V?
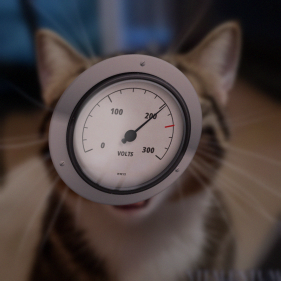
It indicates 200 V
